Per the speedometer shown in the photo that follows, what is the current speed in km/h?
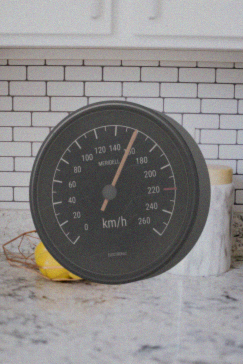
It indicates 160 km/h
